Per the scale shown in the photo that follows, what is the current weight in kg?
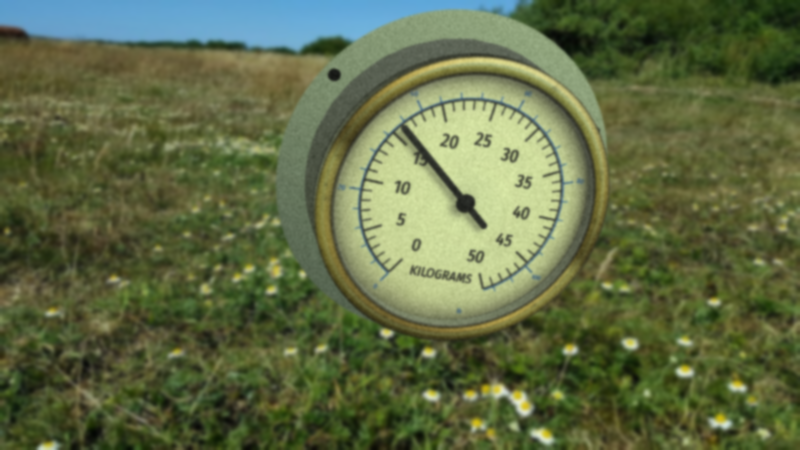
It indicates 16 kg
